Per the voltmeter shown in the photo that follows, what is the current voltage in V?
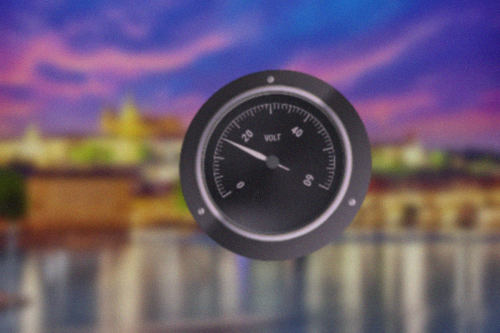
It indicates 15 V
